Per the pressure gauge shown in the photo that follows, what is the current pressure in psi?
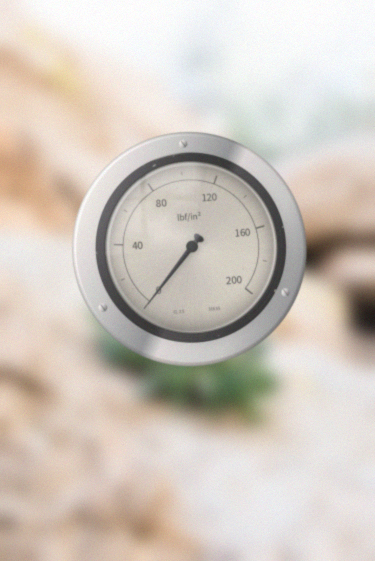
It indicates 0 psi
